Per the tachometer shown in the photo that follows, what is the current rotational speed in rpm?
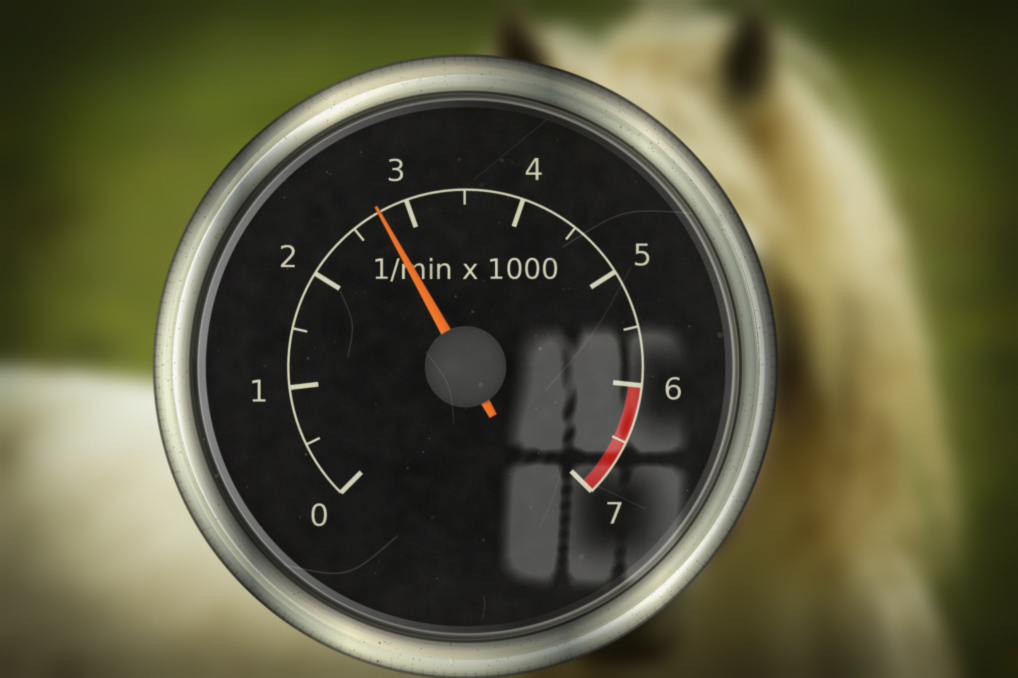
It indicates 2750 rpm
